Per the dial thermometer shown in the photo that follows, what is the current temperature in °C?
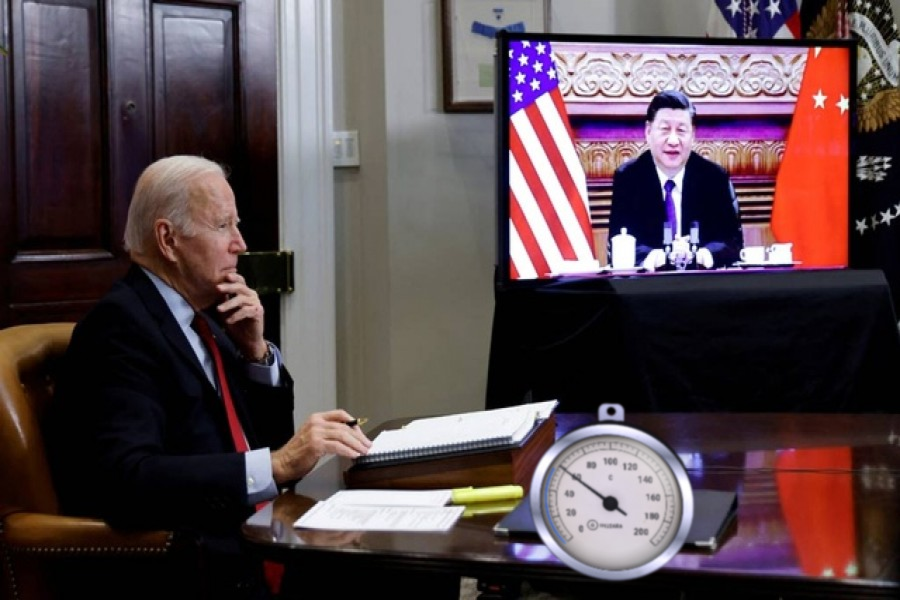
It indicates 60 °C
